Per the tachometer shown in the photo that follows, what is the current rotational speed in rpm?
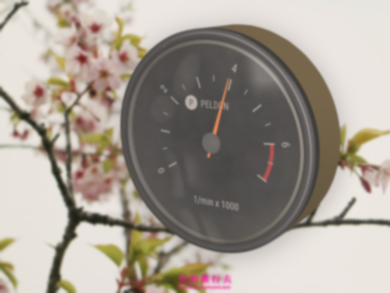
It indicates 4000 rpm
